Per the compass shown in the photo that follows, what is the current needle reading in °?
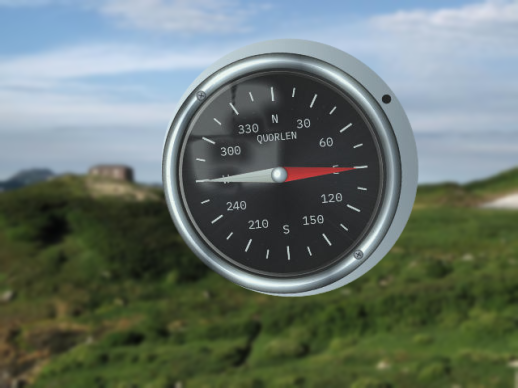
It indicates 90 °
